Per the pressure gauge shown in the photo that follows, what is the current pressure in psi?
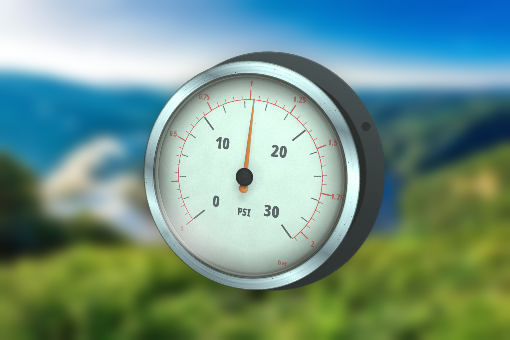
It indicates 15 psi
